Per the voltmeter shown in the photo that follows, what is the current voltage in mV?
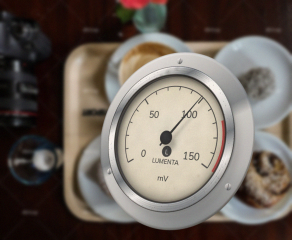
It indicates 100 mV
